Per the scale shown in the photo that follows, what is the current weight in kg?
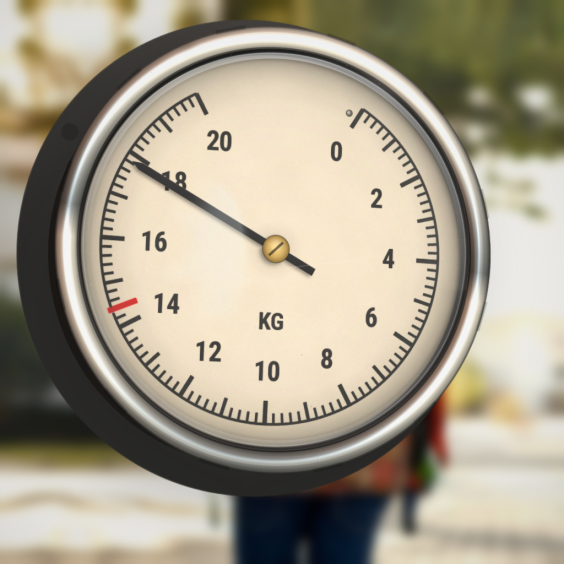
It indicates 17.8 kg
